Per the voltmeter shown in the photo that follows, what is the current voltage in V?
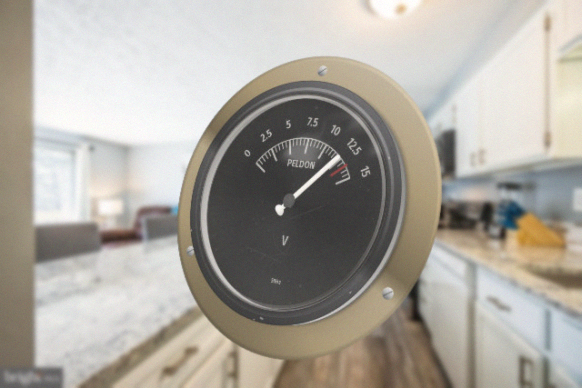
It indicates 12.5 V
